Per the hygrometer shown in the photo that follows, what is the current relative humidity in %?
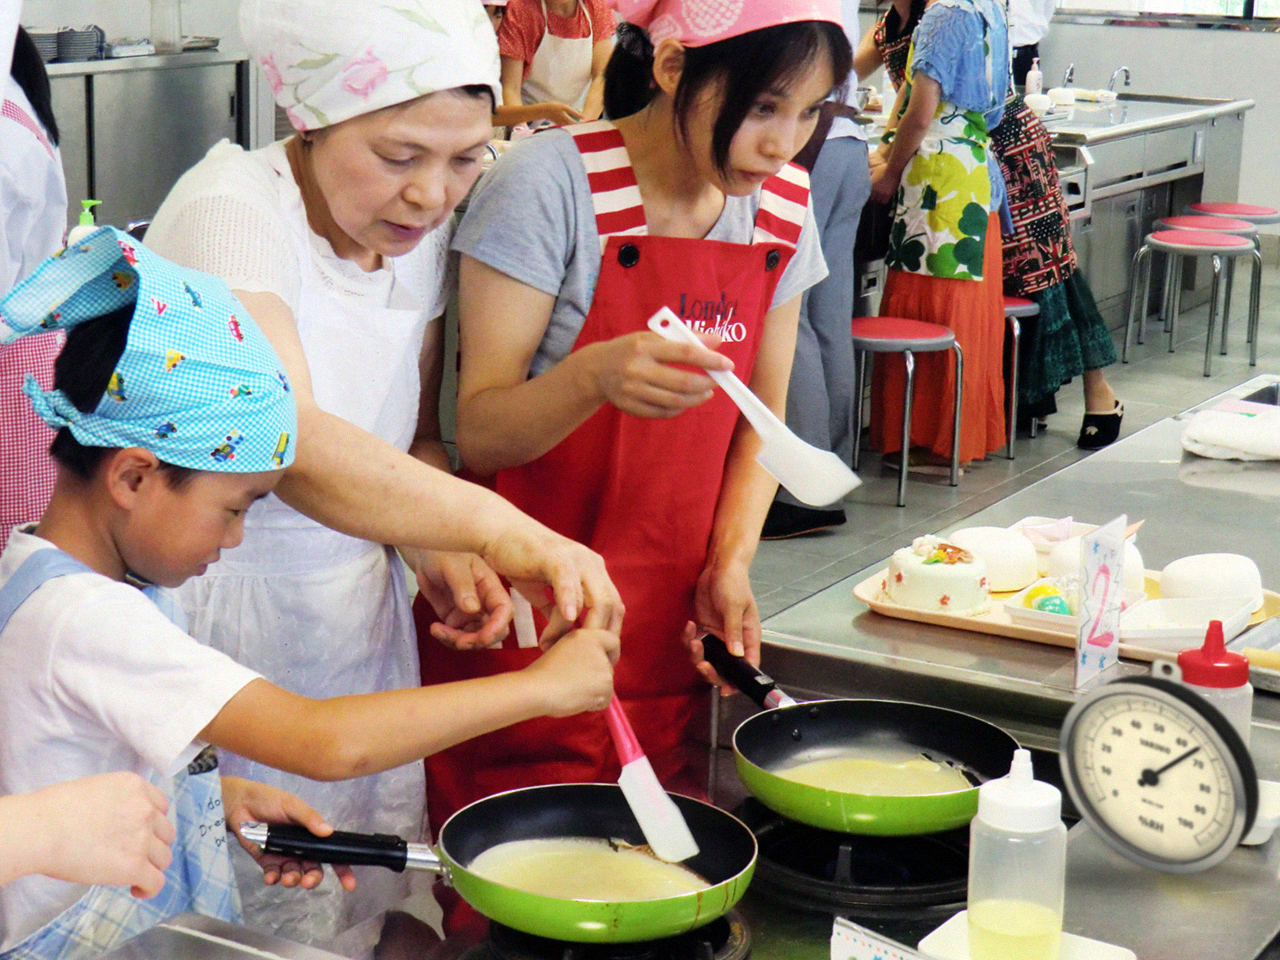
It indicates 65 %
